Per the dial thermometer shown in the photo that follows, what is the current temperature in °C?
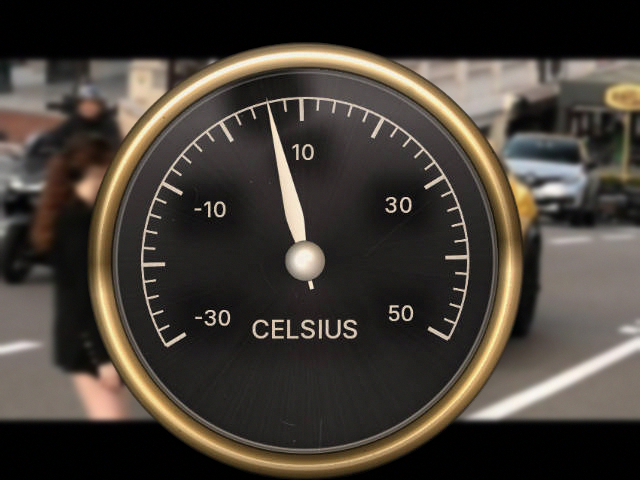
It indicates 6 °C
